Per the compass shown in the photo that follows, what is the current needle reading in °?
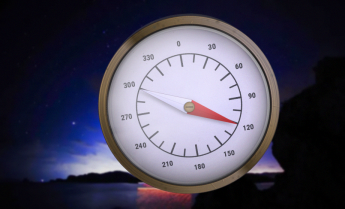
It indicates 120 °
